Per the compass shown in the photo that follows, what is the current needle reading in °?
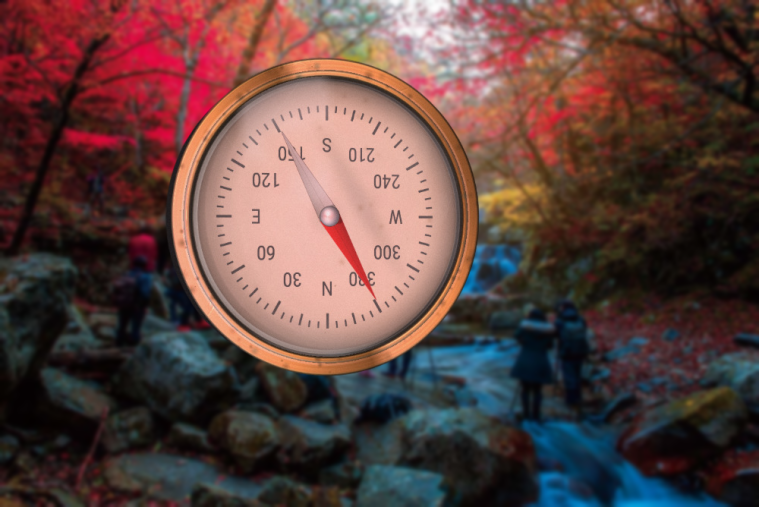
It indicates 330 °
